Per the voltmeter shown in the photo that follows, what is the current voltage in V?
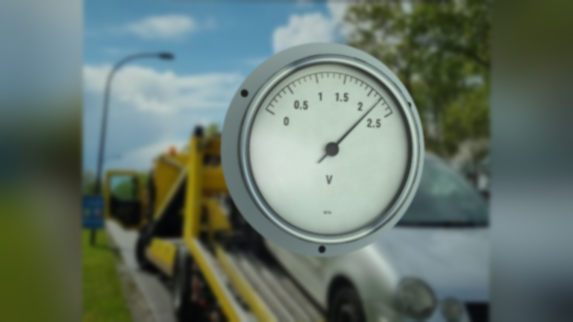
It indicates 2.2 V
